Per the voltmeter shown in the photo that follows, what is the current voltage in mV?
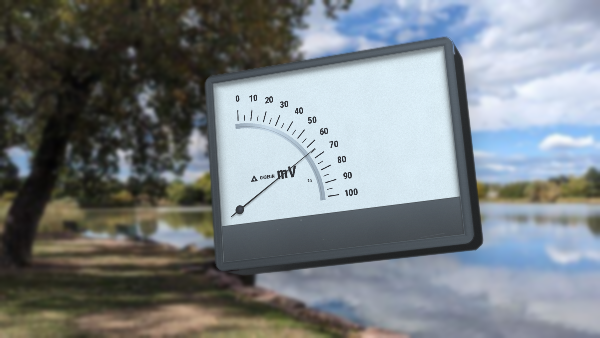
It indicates 65 mV
